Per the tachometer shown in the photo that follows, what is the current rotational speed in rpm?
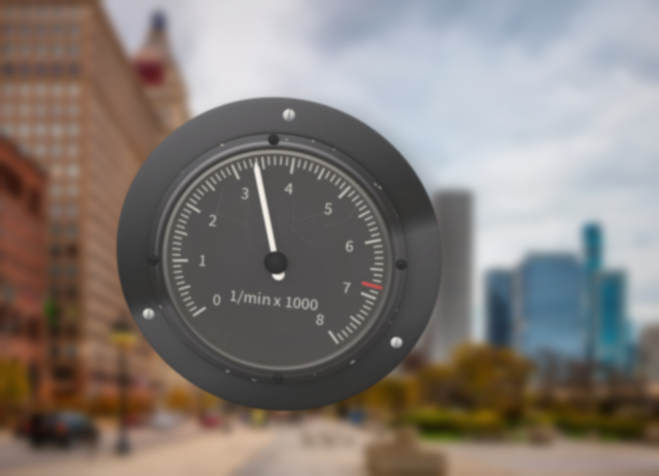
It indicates 3400 rpm
